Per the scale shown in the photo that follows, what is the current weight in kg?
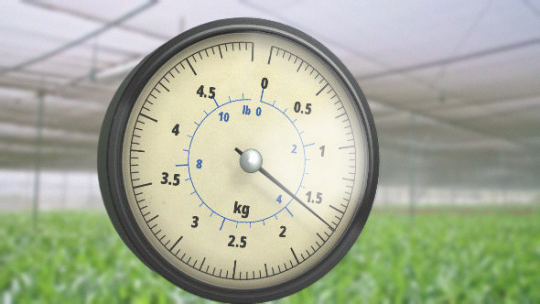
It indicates 1.65 kg
